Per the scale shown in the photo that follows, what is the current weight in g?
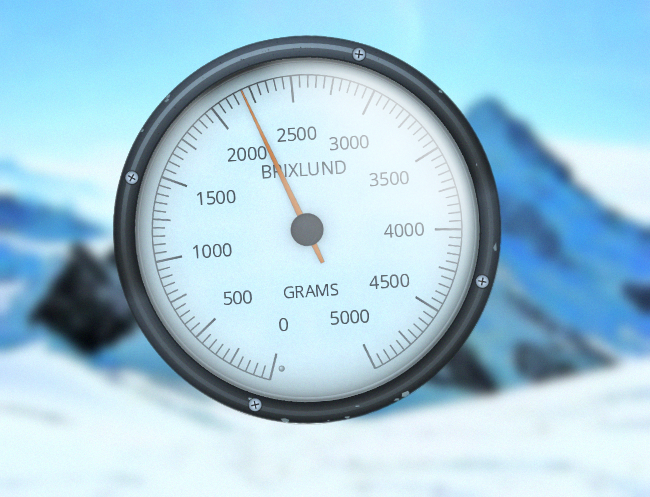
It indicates 2200 g
